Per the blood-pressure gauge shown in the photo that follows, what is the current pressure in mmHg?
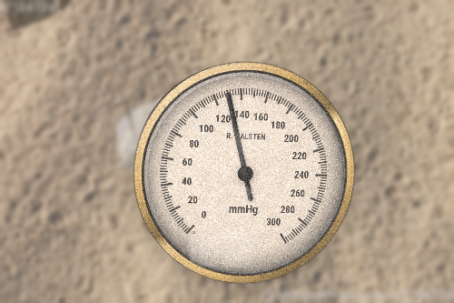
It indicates 130 mmHg
